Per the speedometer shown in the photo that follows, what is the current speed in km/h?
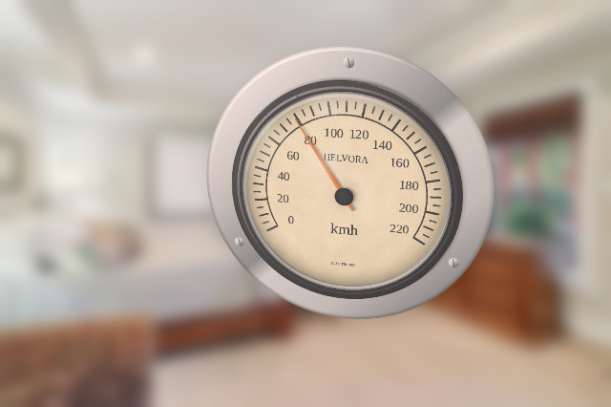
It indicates 80 km/h
